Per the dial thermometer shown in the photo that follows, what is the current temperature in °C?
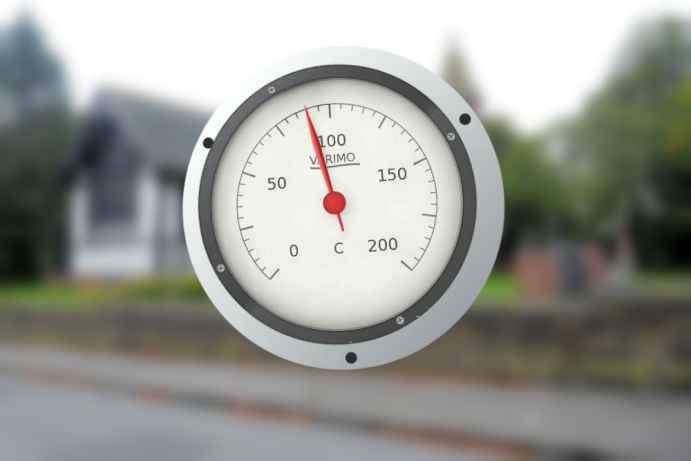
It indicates 90 °C
